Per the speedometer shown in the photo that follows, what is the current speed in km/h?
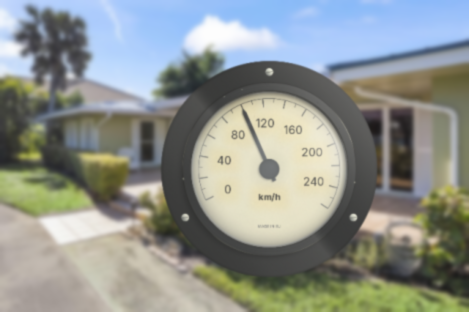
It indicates 100 km/h
